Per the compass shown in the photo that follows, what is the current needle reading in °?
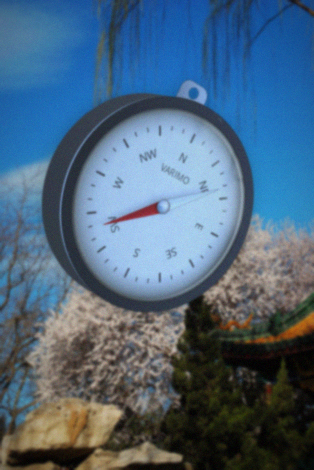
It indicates 230 °
